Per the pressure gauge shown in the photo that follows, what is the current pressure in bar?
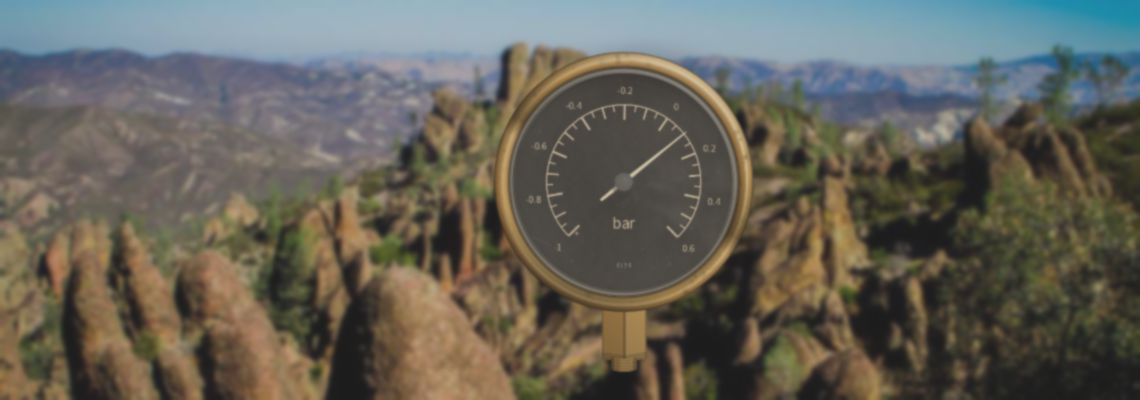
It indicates 0.1 bar
